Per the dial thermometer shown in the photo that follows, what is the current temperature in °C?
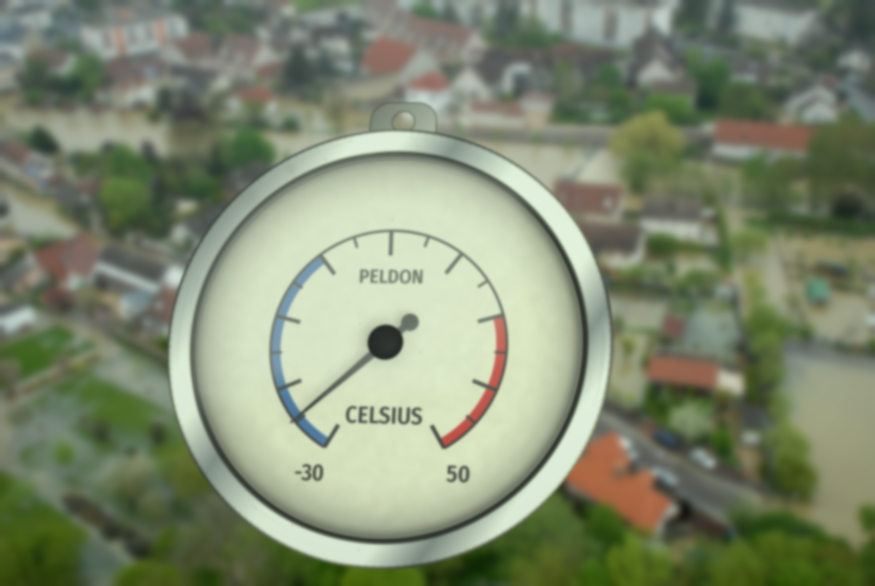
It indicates -25 °C
